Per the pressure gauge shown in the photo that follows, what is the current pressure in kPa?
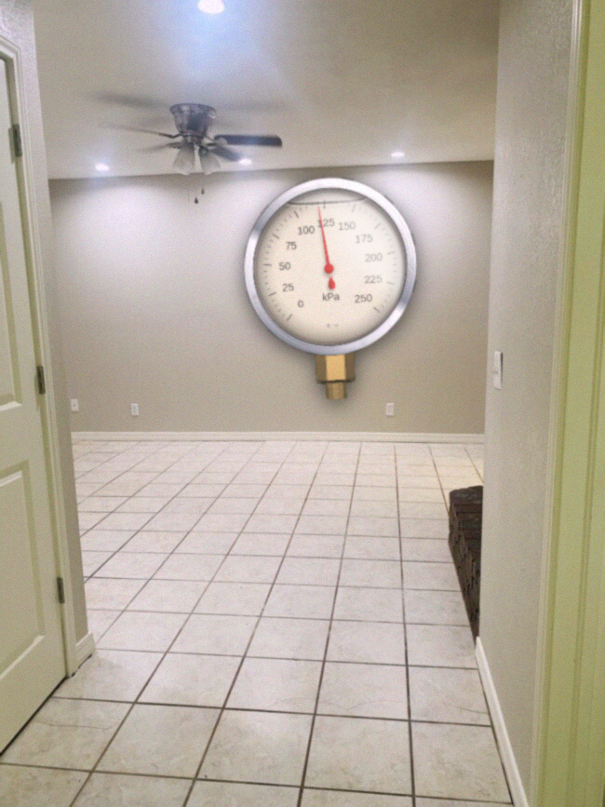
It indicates 120 kPa
